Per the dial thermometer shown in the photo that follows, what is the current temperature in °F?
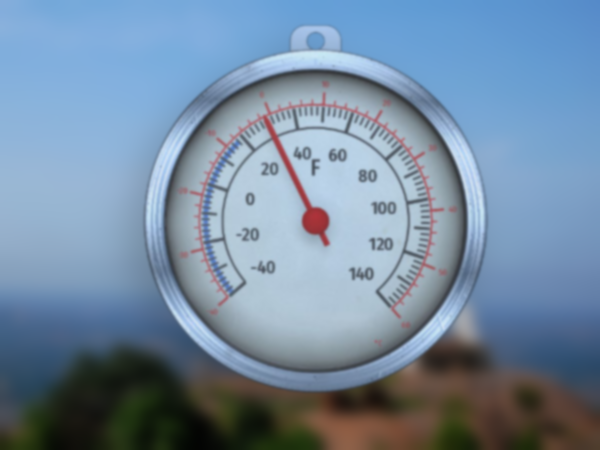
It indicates 30 °F
